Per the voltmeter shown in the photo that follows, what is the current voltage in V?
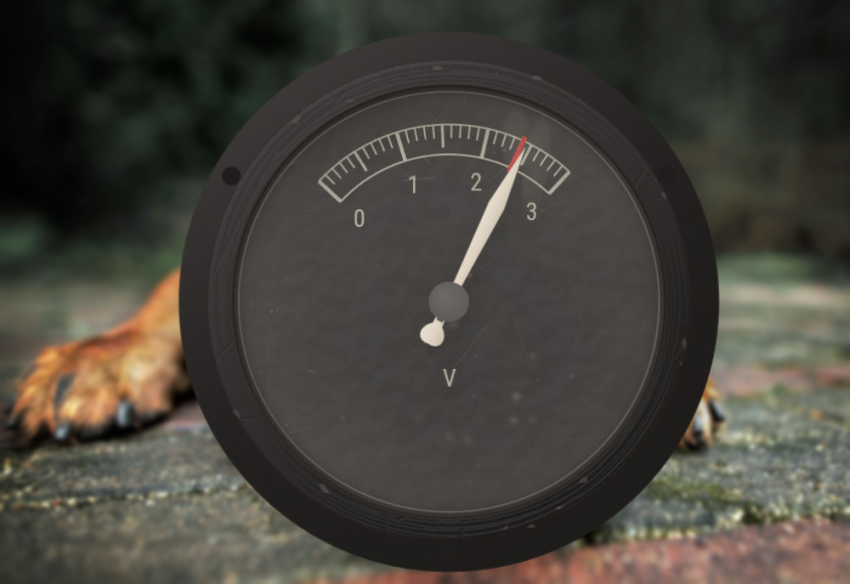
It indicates 2.45 V
